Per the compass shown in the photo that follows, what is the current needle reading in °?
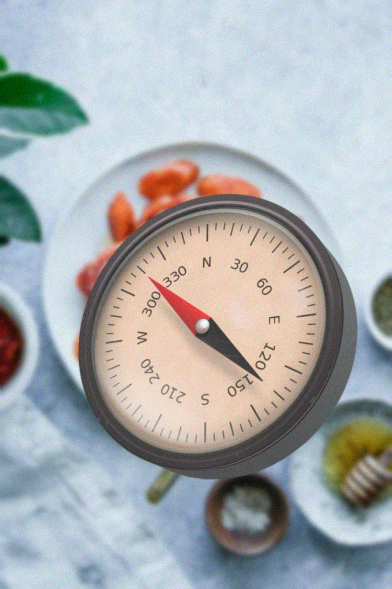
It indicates 315 °
